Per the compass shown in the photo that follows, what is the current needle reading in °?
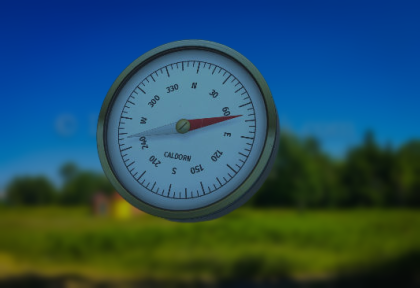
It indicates 70 °
